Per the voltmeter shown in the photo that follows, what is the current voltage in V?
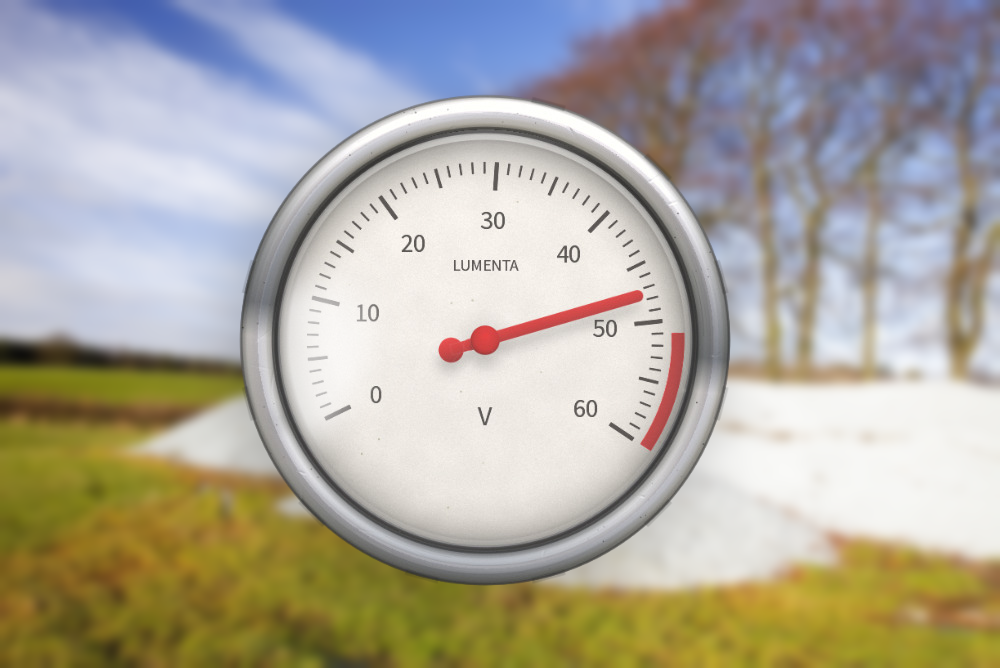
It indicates 47.5 V
